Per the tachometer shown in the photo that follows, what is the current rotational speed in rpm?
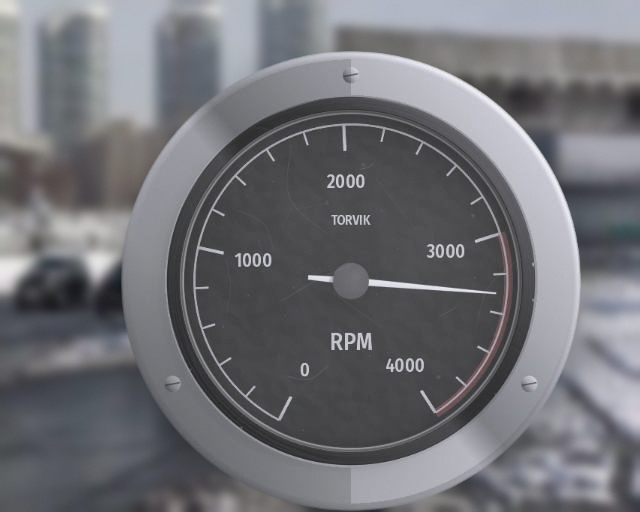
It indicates 3300 rpm
